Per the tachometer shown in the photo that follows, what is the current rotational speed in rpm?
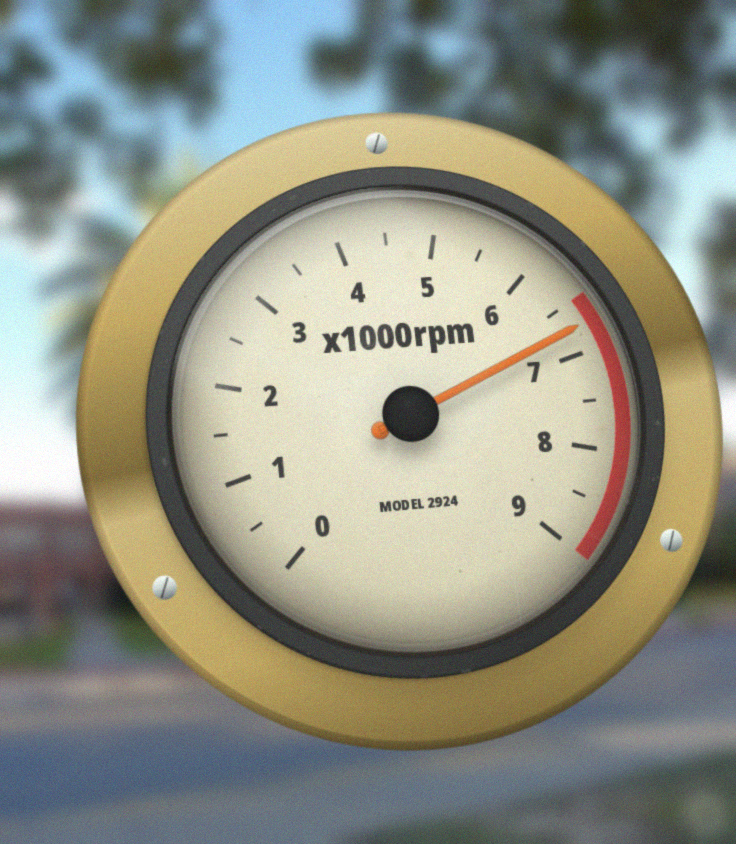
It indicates 6750 rpm
